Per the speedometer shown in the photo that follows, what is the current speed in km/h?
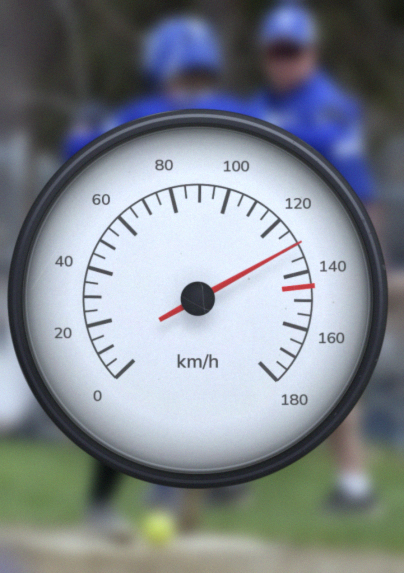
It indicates 130 km/h
